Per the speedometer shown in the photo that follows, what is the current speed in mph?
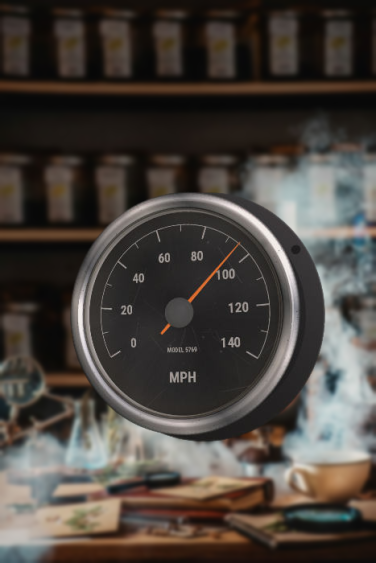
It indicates 95 mph
